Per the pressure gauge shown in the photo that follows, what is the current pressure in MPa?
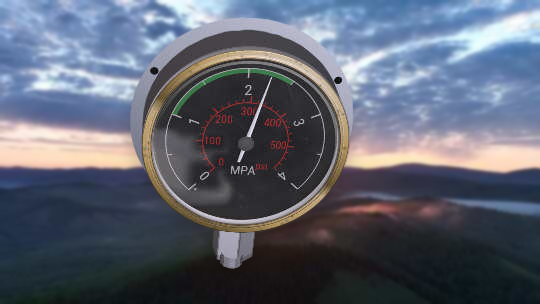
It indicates 2.25 MPa
